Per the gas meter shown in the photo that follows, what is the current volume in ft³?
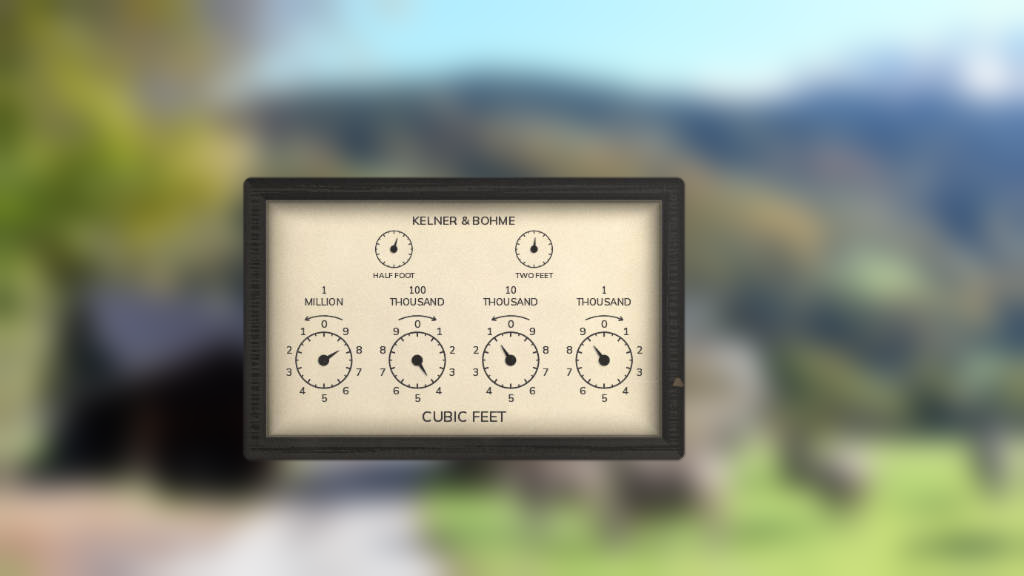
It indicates 840900 ft³
